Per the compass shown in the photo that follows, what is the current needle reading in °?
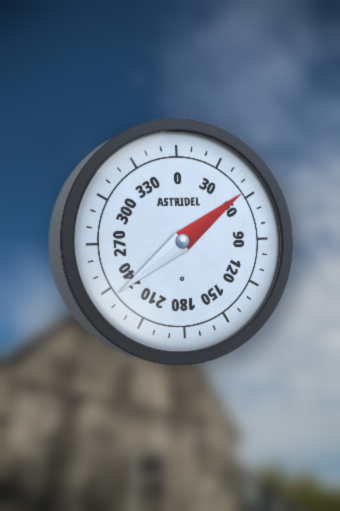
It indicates 55 °
